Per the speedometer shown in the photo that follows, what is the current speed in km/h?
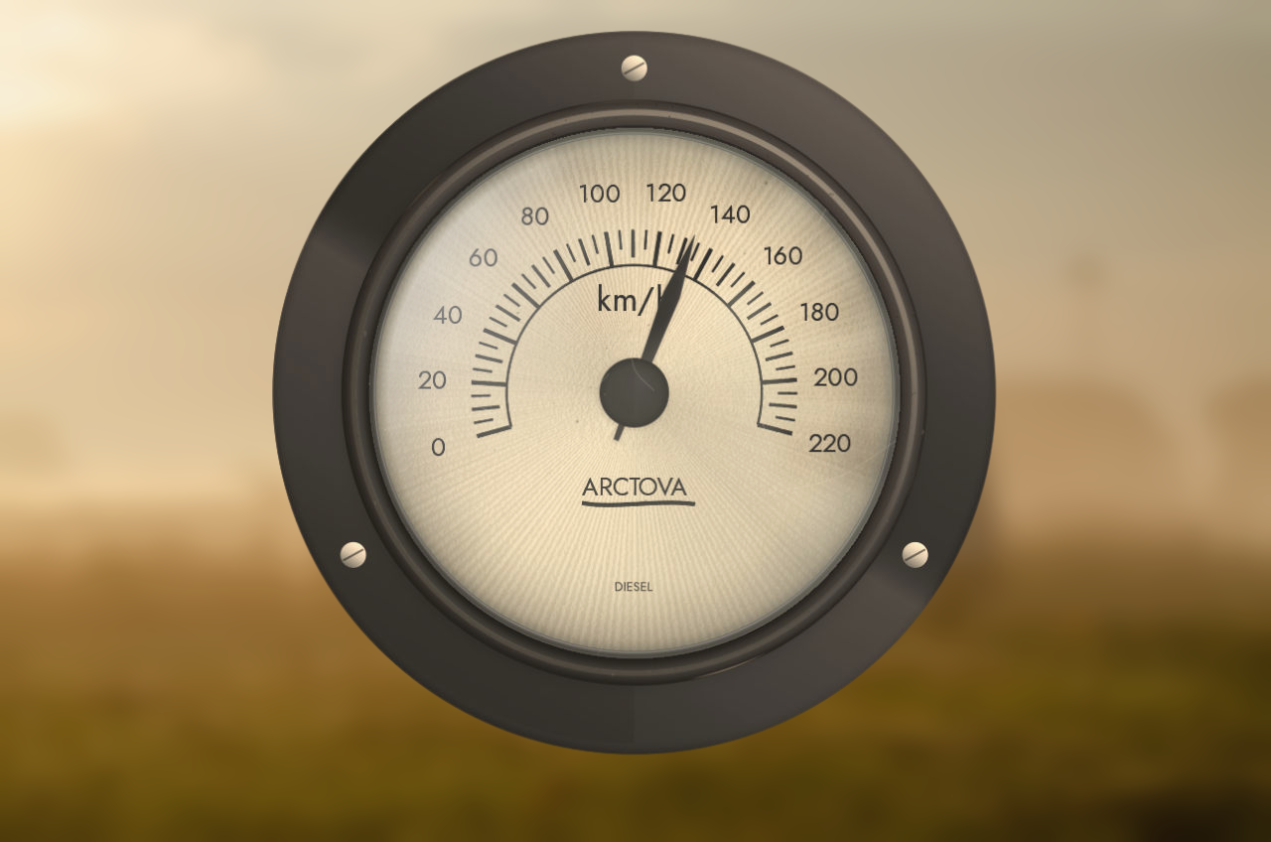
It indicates 132.5 km/h
